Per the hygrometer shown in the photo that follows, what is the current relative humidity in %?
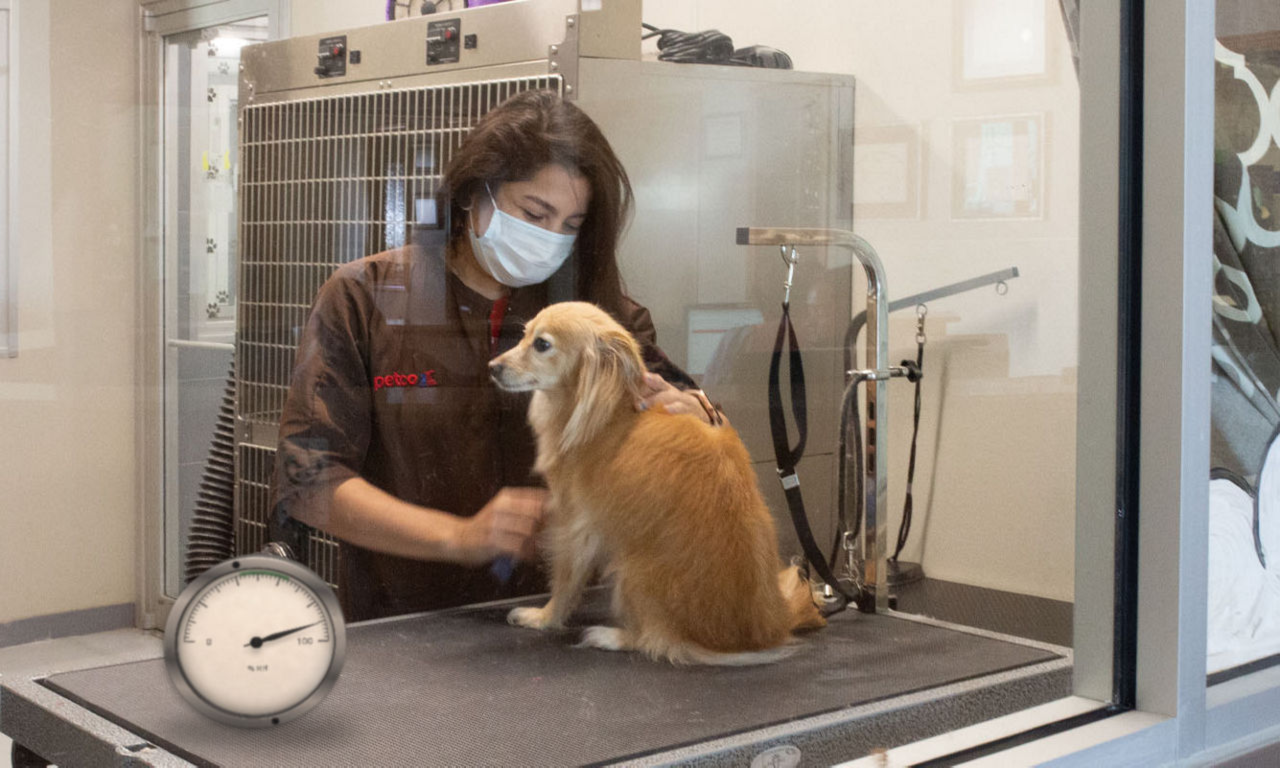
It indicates 90 %
